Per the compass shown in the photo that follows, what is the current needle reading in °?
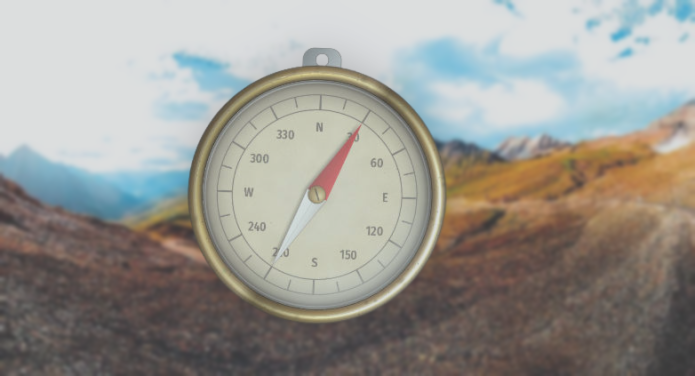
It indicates 30 °
